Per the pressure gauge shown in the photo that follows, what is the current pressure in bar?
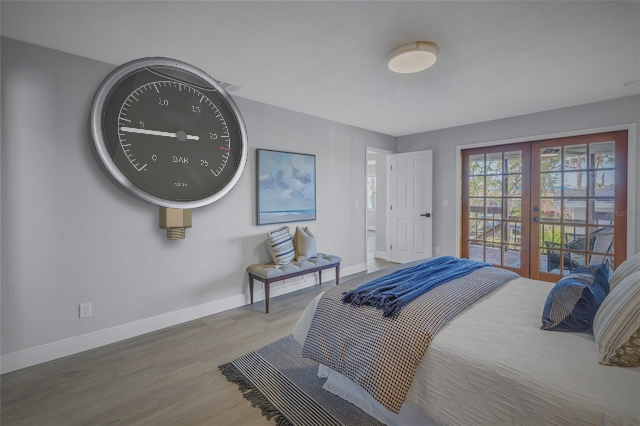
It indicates 4 bar
